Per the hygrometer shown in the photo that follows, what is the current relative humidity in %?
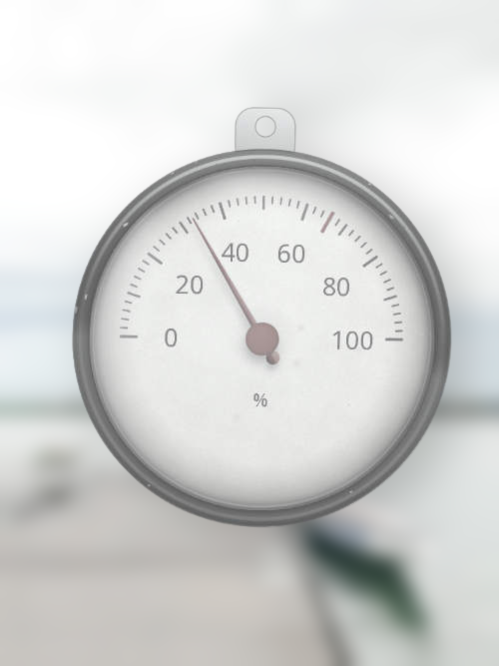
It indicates 33 %
